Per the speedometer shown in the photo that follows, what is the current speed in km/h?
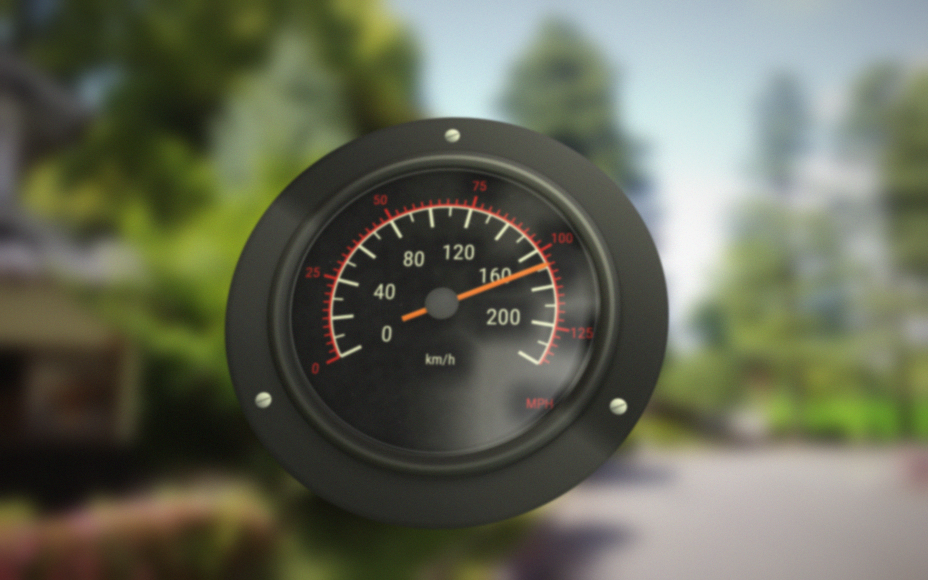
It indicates 170 km/h
